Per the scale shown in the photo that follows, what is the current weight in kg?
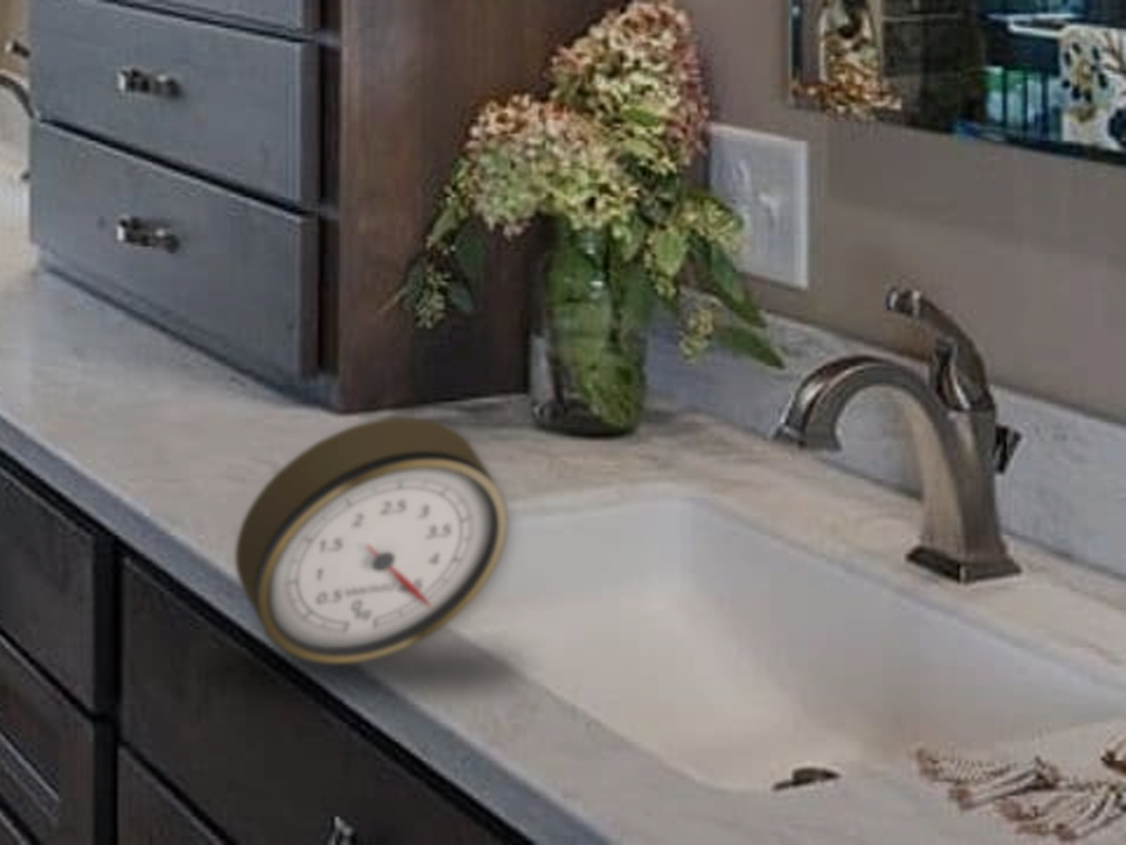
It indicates 4.5 kg
